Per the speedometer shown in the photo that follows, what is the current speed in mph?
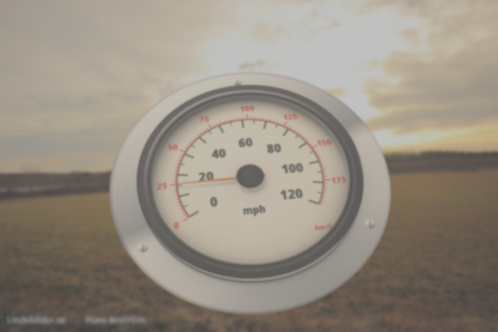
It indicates 15 mph
